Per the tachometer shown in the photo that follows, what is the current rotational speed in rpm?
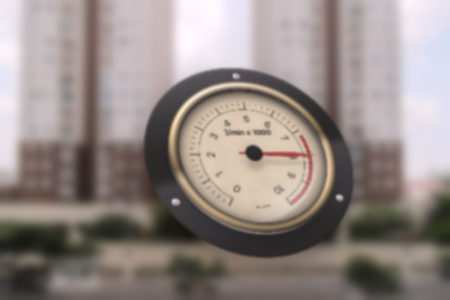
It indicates 8000 rpm
